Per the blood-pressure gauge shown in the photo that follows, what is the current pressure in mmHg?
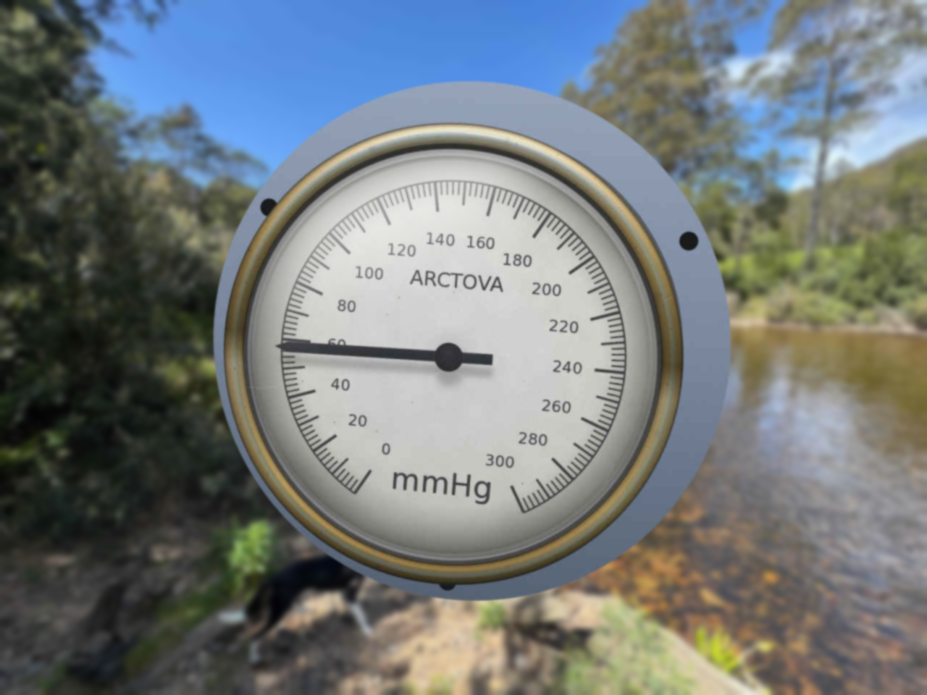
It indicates 58 mmHg
